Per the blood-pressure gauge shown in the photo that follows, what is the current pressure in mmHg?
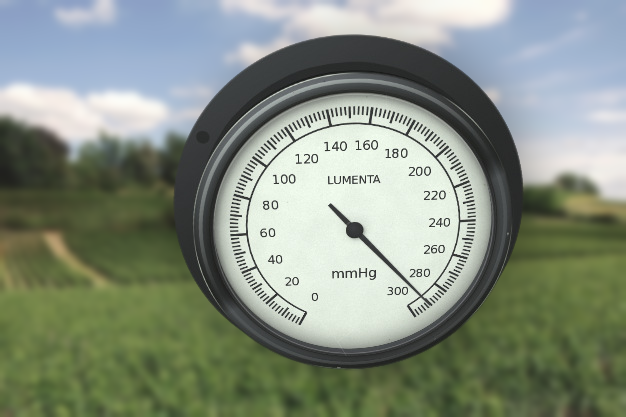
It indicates 290 mmHg
